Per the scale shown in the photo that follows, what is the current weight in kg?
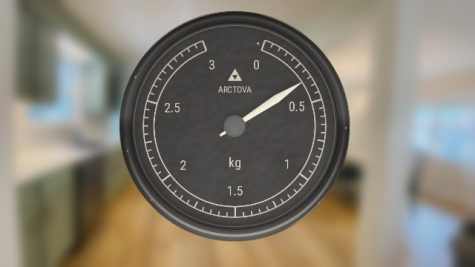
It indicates 0.35 kg
